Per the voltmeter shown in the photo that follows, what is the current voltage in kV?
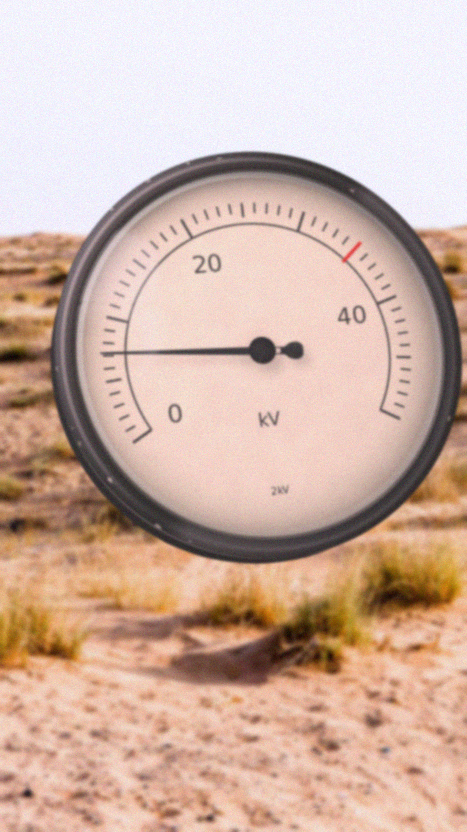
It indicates 7 kV
